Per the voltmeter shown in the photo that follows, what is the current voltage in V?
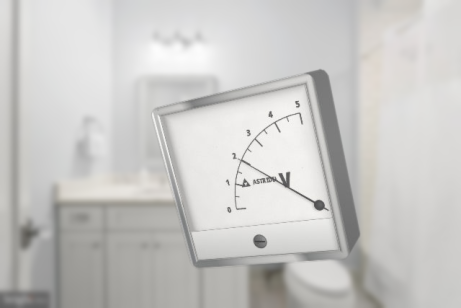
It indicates 2 V
